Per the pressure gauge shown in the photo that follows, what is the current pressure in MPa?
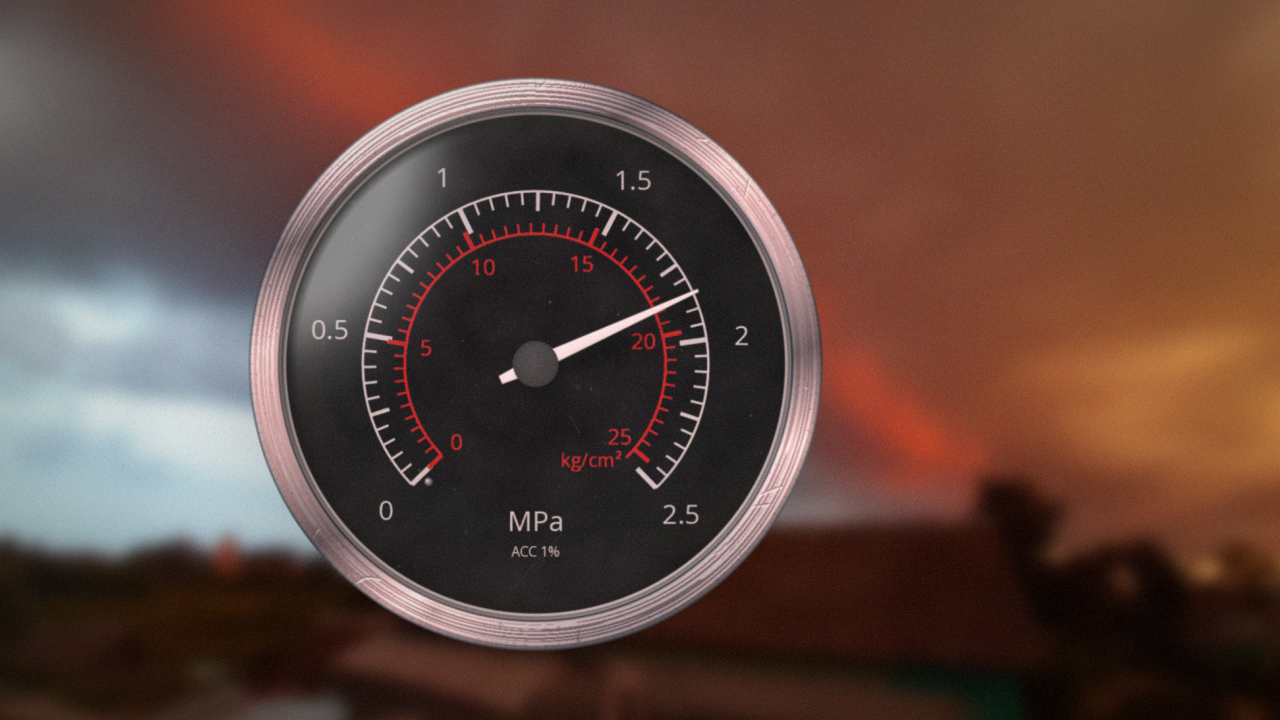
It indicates 1.85 MPa
